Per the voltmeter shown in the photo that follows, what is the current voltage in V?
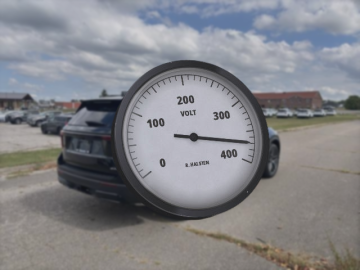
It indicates 370 V
